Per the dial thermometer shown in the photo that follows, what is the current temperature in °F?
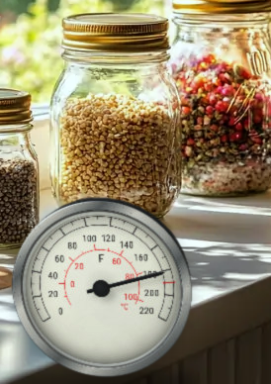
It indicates 180 °F
